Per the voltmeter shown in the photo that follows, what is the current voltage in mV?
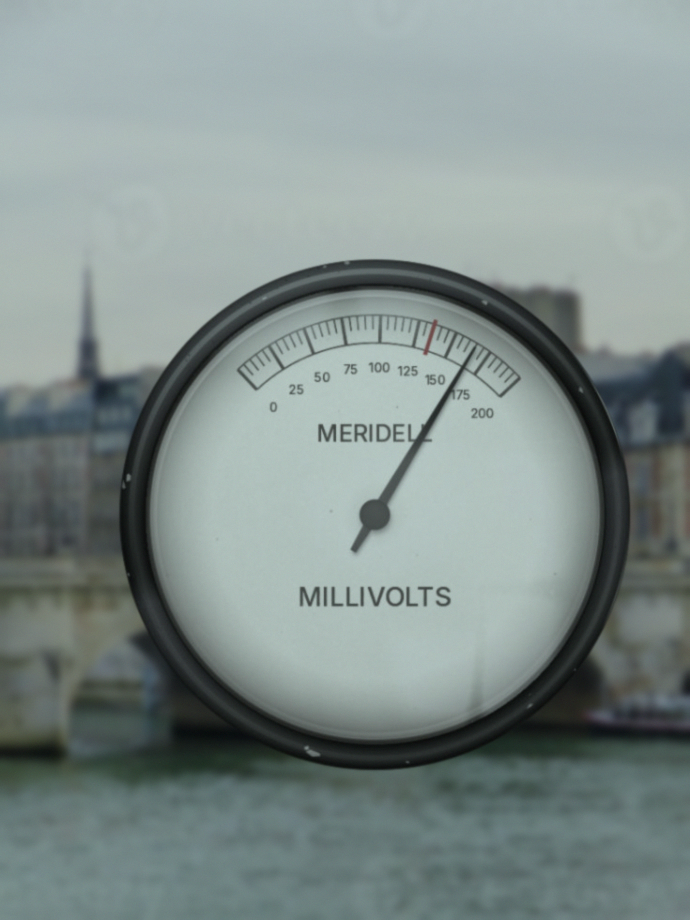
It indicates 165 mV
